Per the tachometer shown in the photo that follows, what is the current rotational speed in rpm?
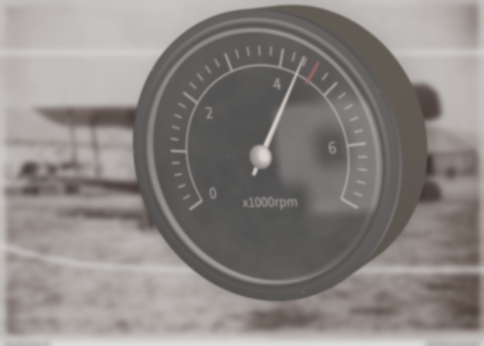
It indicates 4400 rpm
